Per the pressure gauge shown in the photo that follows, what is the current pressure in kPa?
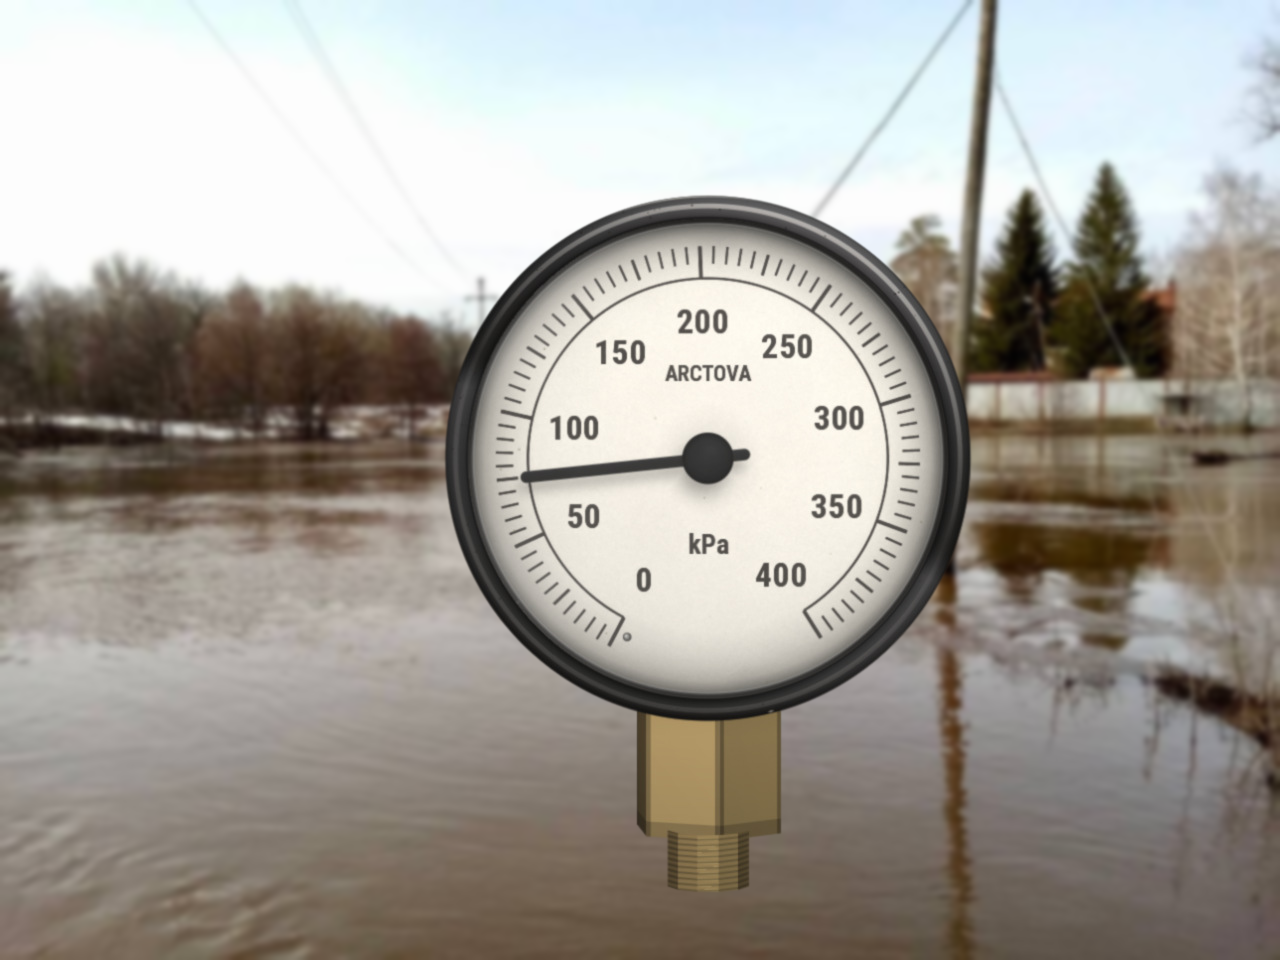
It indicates 75 kPa
